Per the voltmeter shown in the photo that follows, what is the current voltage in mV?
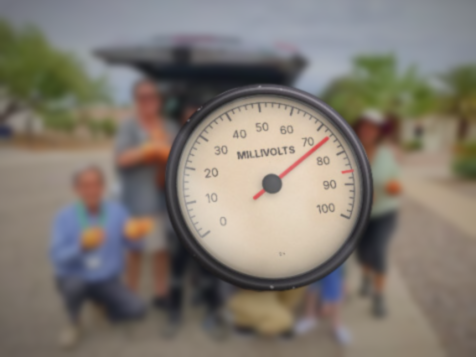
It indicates 74 mV
